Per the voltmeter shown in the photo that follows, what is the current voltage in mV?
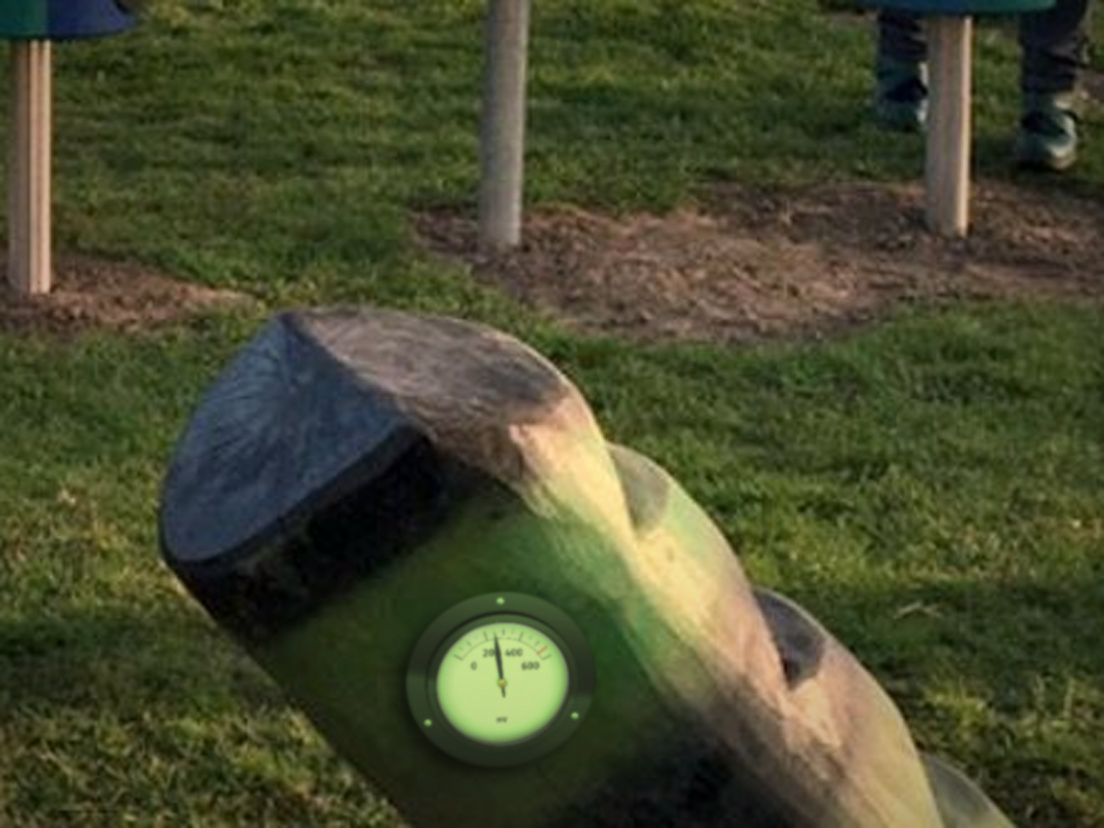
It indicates 250 mV
